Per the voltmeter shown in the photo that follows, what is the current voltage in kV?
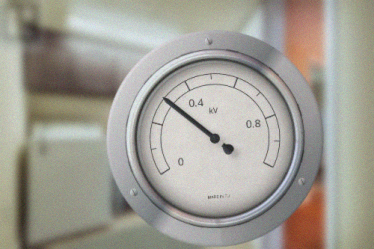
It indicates 0.3 kV
